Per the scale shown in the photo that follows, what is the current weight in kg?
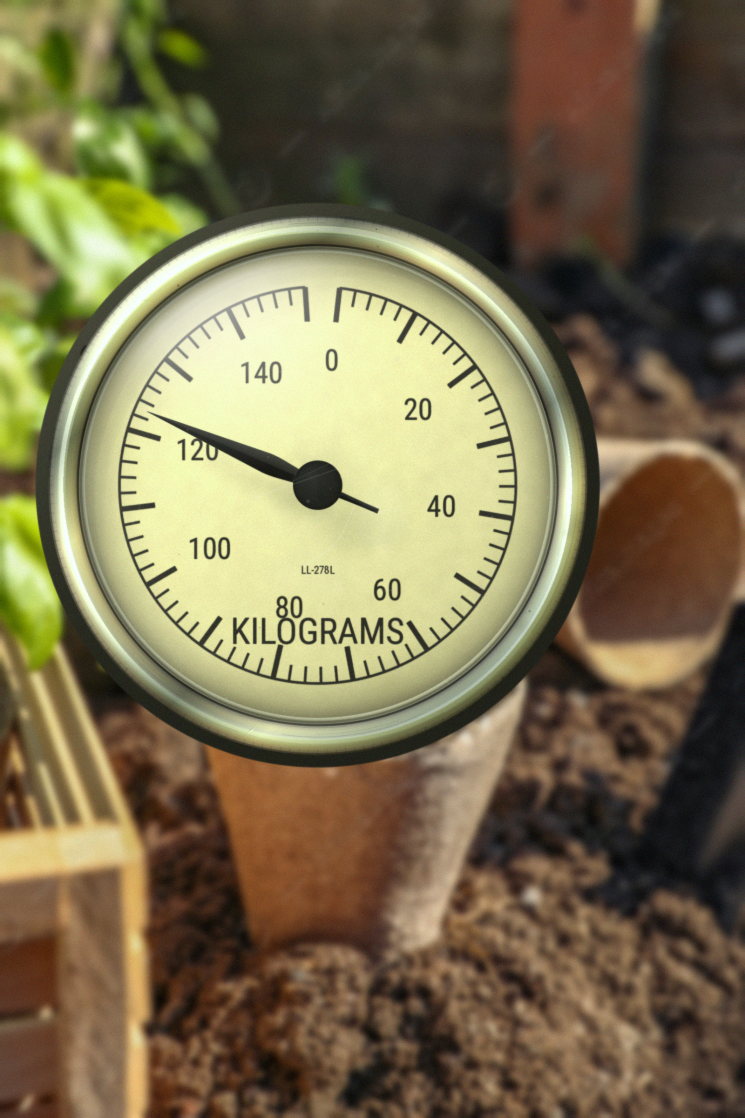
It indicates 123 kg
